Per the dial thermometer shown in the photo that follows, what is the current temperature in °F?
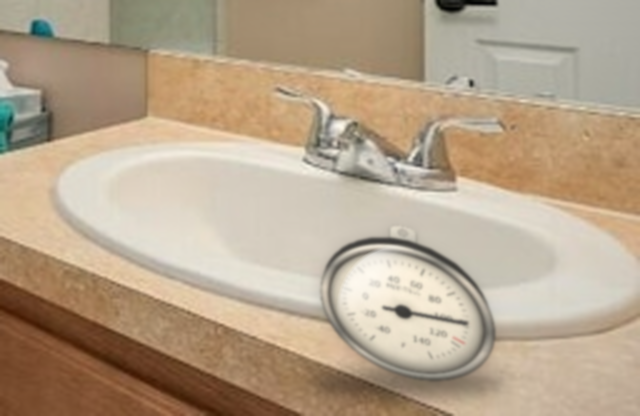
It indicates 100 °F
